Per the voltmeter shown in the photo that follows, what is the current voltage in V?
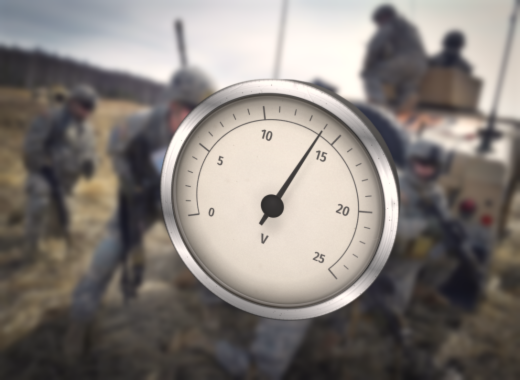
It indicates 14 V
